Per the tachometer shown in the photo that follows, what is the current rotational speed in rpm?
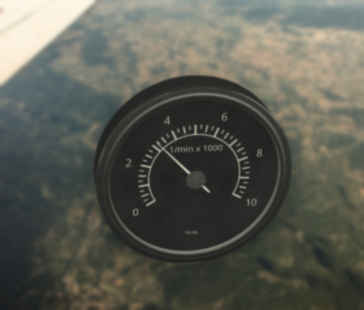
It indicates 3250 rpm
